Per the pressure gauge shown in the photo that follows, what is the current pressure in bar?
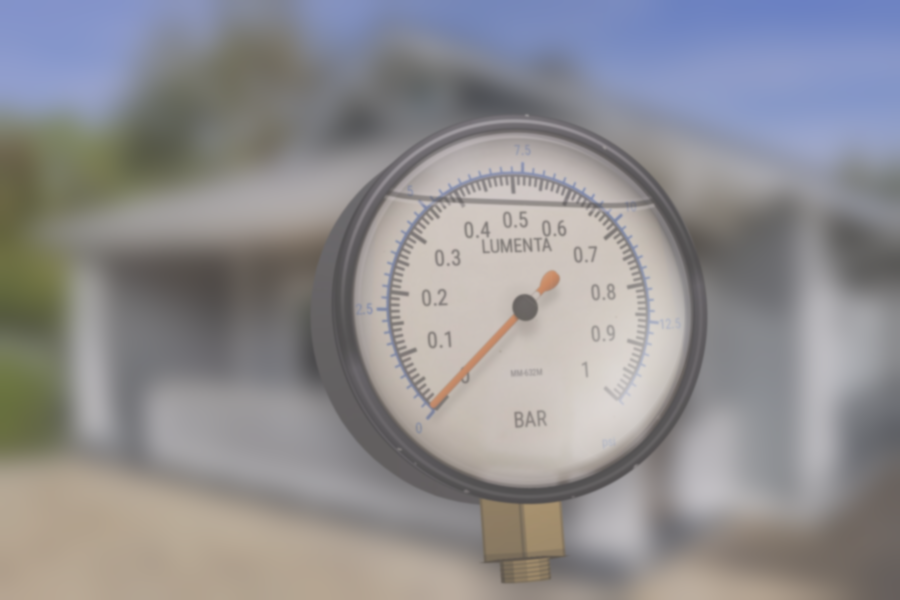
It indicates 0.01 bar
